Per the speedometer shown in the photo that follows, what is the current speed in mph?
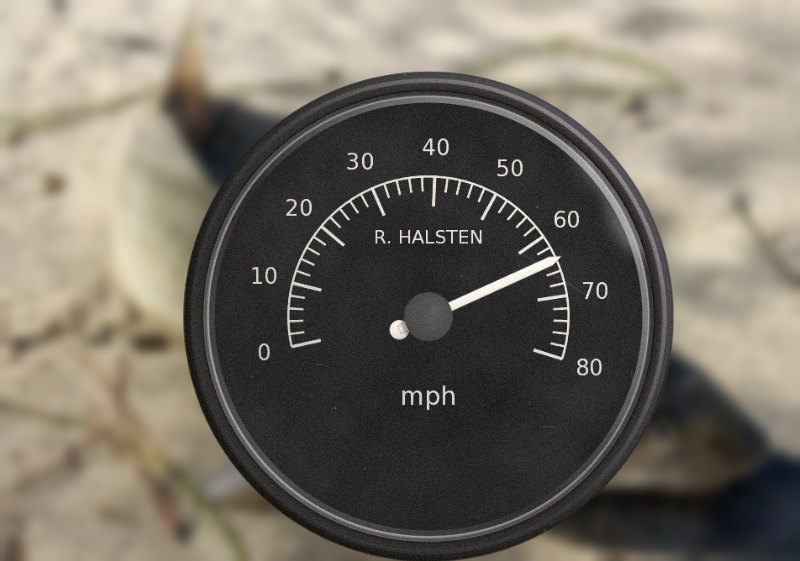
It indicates 64 mph
